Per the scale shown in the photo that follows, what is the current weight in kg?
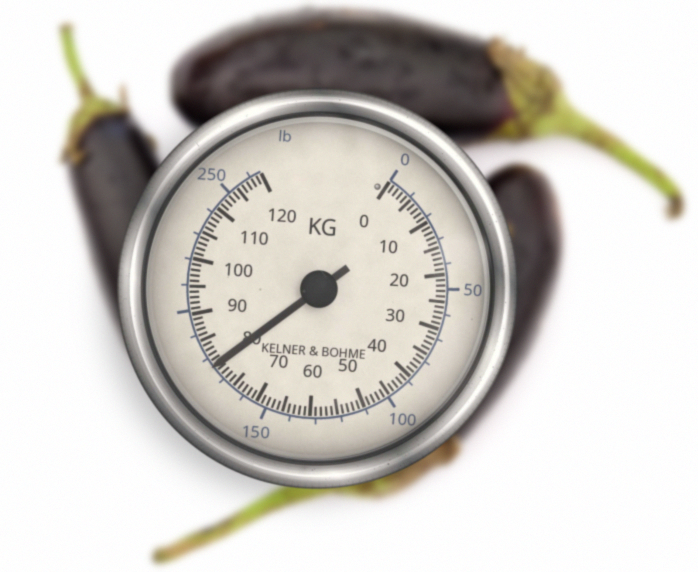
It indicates 80 kg
